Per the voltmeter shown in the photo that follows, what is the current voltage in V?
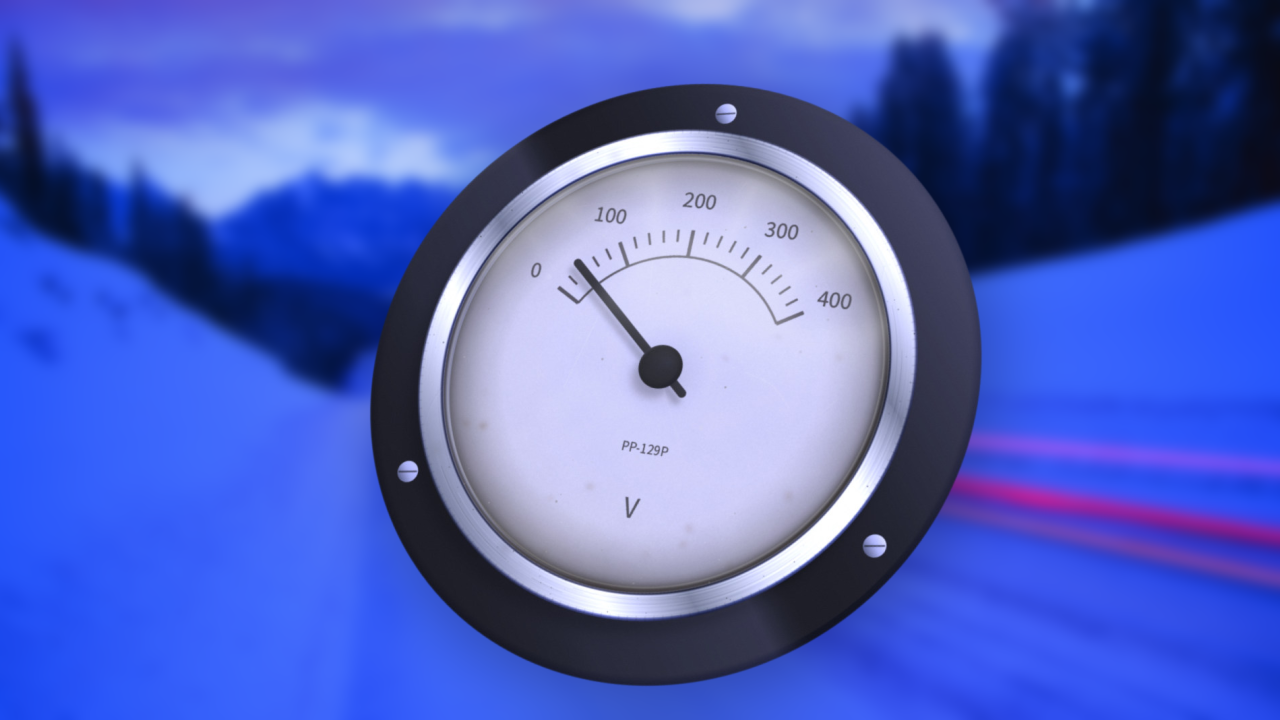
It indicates 40 V
